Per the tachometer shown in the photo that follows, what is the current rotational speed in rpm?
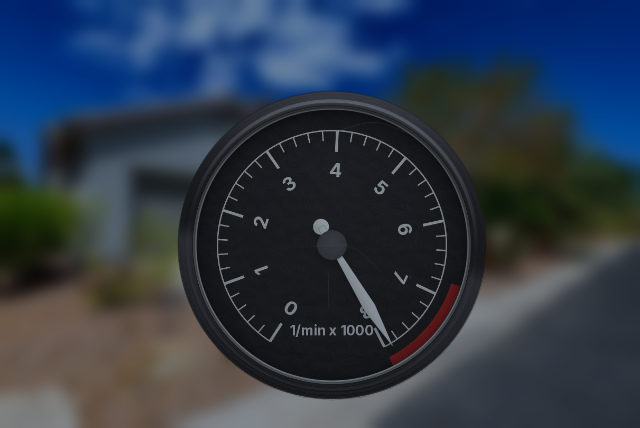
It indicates 7900 rpm
